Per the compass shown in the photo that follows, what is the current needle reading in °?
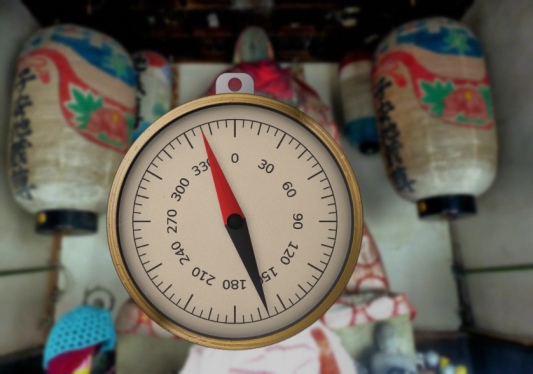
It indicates 340 °
